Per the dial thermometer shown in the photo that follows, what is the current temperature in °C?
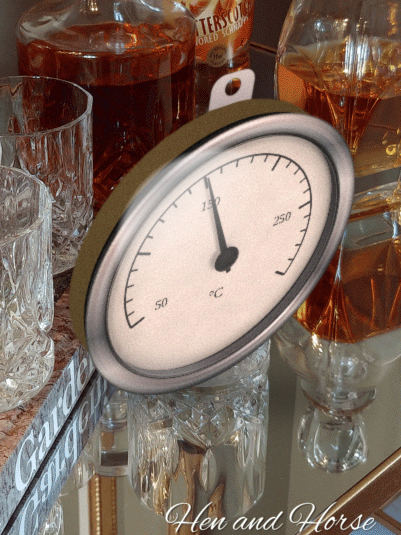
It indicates 150 °C
